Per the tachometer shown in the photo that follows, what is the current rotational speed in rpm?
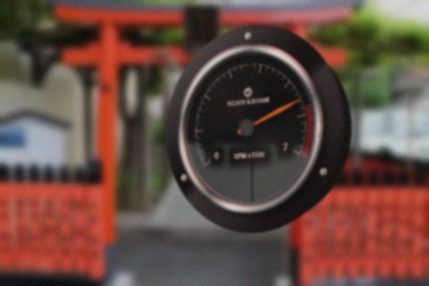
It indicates 5600 rpm
